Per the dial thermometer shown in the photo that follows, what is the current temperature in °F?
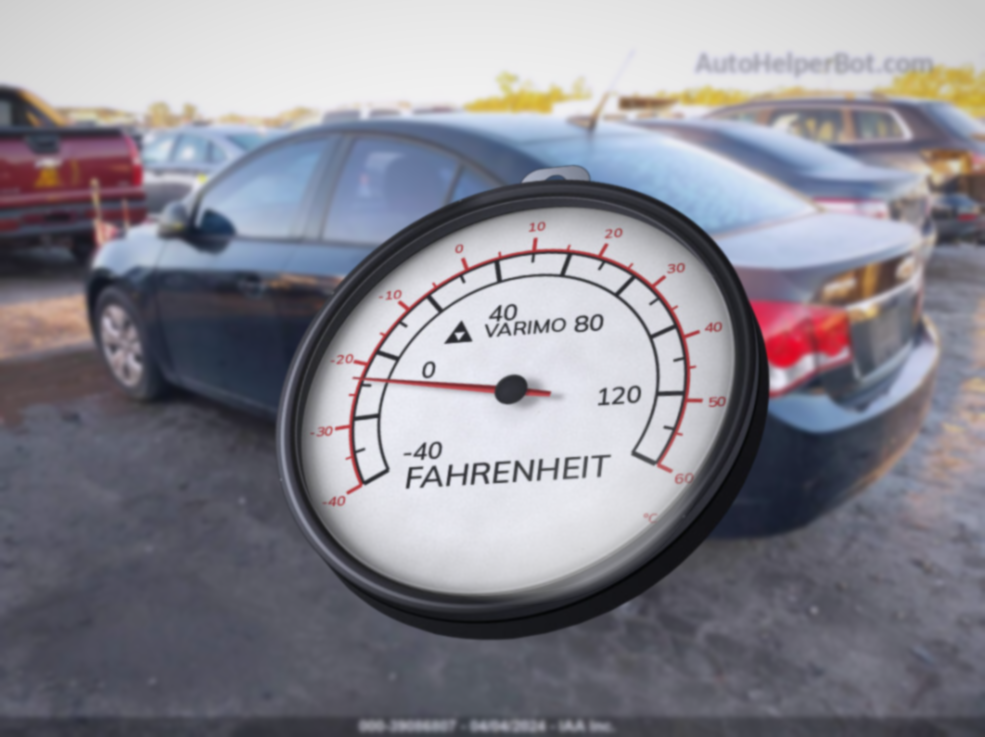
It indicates -10 °F
